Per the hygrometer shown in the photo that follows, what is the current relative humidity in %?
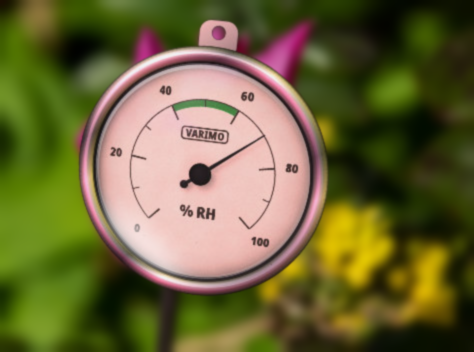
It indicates 70 %
